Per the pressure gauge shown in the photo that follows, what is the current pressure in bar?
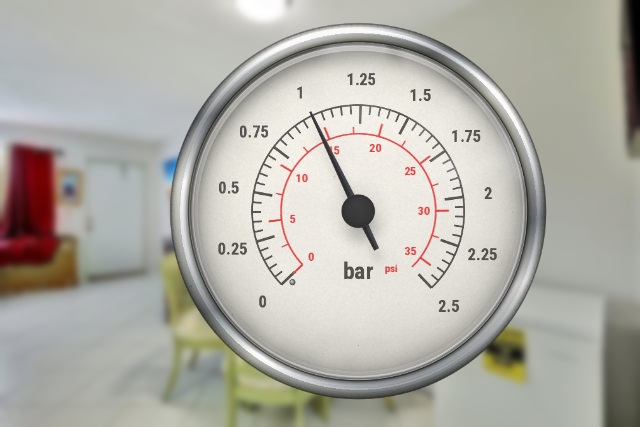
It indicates 1 bar
